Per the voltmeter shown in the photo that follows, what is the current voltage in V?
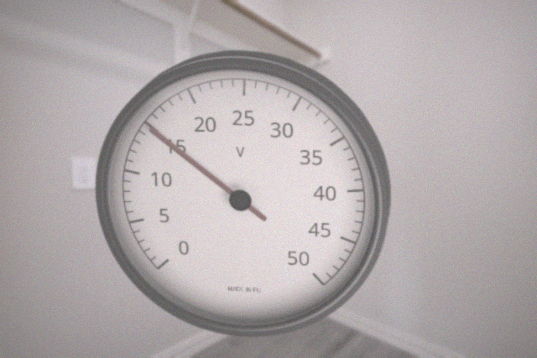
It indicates 15 V
